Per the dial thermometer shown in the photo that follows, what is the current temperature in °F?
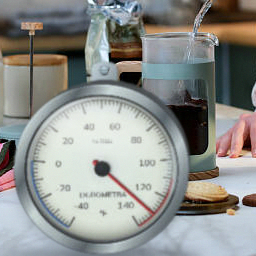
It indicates 130 °F
